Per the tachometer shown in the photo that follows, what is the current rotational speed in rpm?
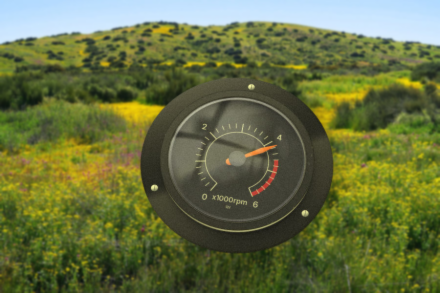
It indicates 4200 rpm
